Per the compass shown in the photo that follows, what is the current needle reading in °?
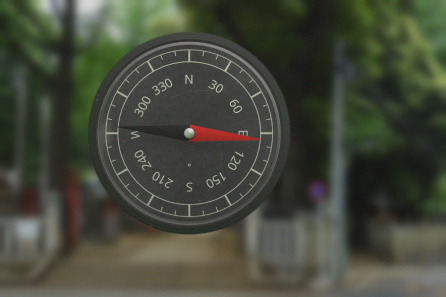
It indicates 95 °
